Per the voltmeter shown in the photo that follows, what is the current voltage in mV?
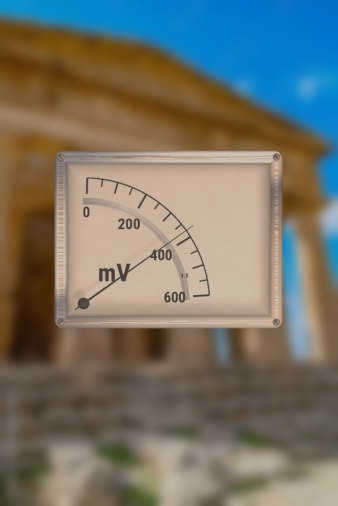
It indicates 375 mV
